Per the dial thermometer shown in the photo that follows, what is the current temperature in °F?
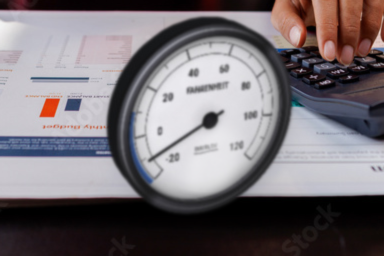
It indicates -10 °F
